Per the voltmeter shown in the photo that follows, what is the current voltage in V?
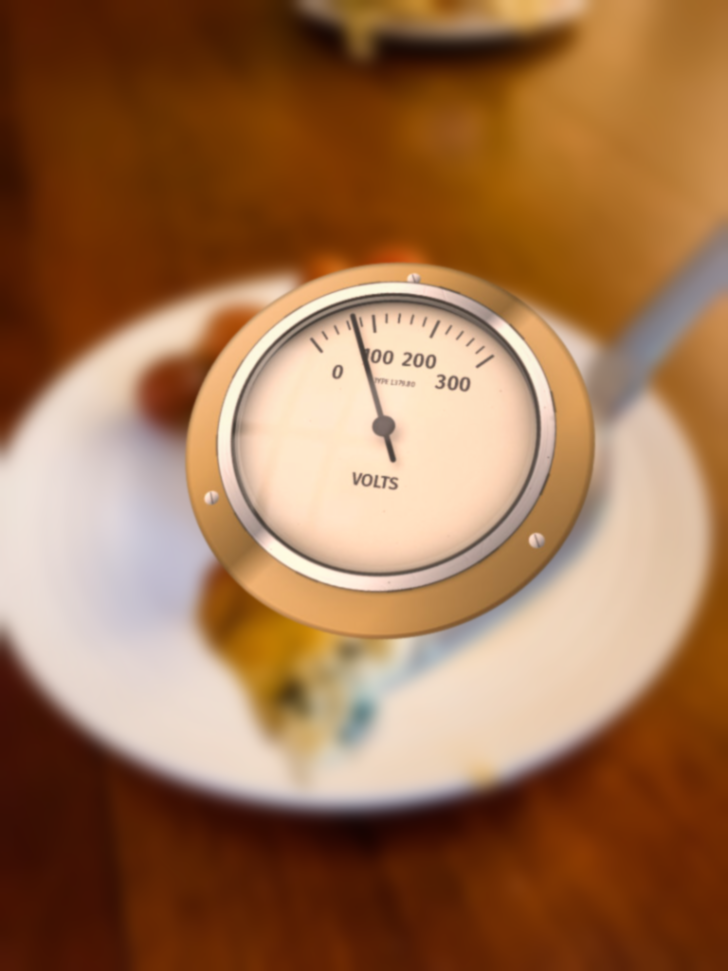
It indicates 70 V
